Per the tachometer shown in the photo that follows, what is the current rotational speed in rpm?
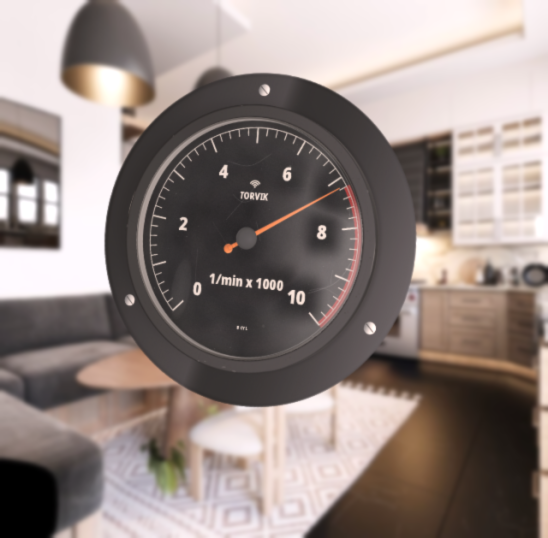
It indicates 7200 rpm
